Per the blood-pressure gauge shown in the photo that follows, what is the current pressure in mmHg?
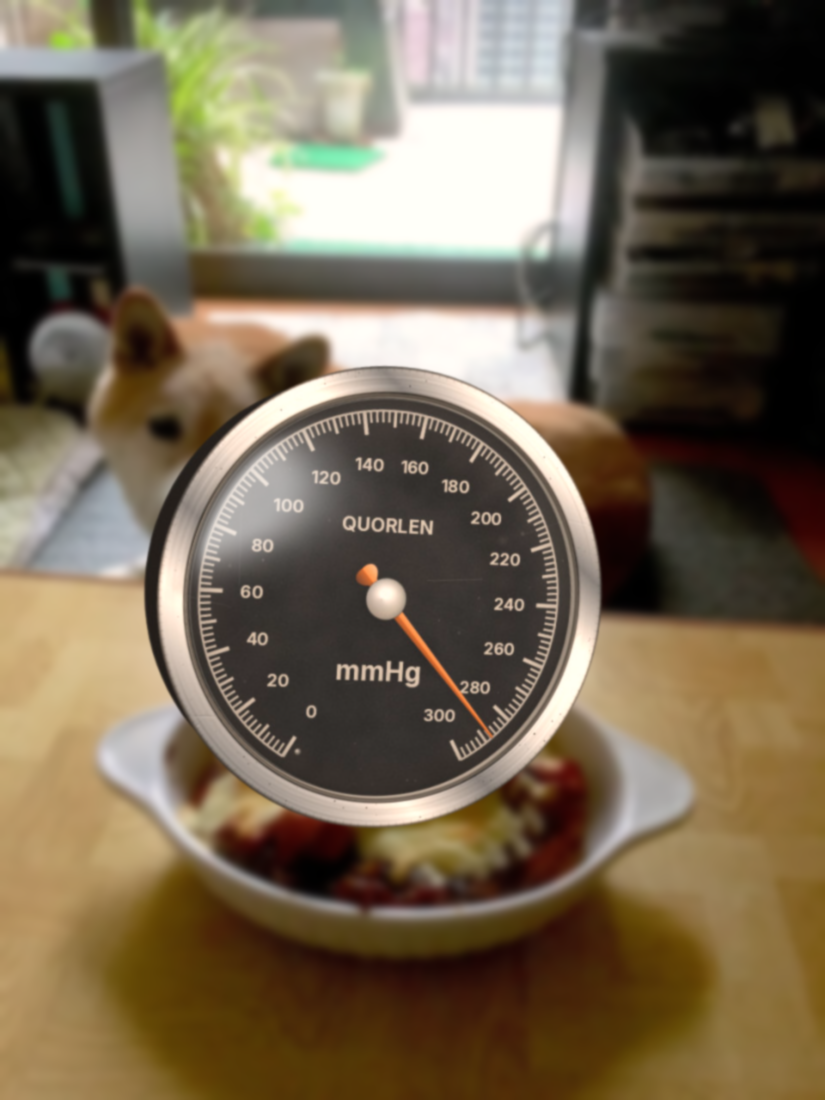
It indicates 288 mmHg
